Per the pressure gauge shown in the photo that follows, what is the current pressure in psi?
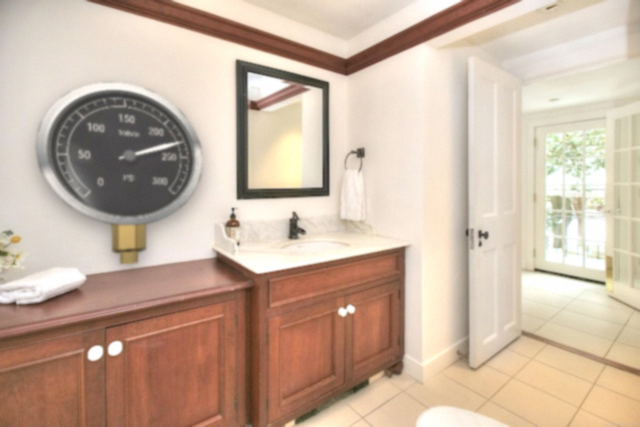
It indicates 230 psi
